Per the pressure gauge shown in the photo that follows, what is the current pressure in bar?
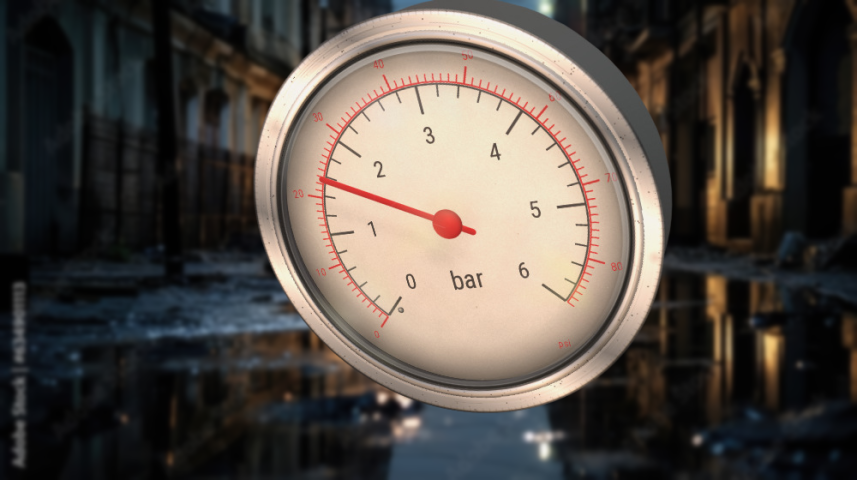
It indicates 1.6 bar
